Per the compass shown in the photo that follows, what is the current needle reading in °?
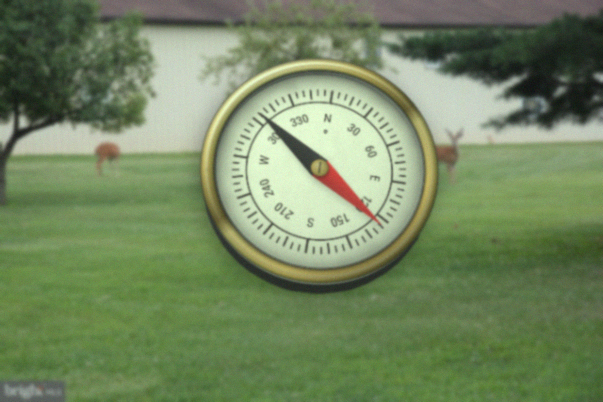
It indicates 125 °
